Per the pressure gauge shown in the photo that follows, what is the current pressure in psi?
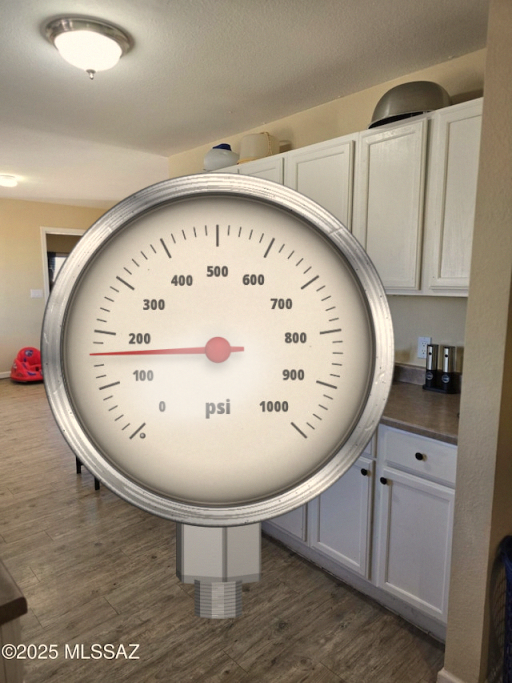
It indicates 160 psi
